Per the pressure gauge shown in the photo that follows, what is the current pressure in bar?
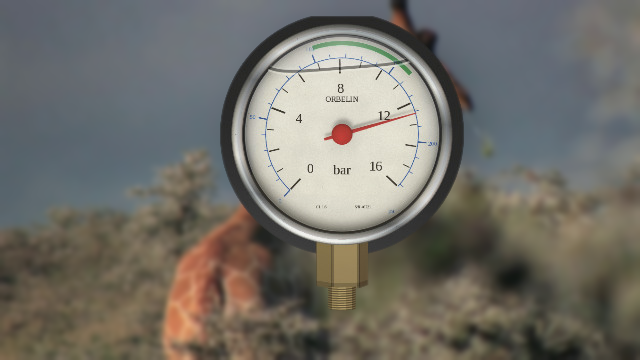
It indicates 12.5 bar
